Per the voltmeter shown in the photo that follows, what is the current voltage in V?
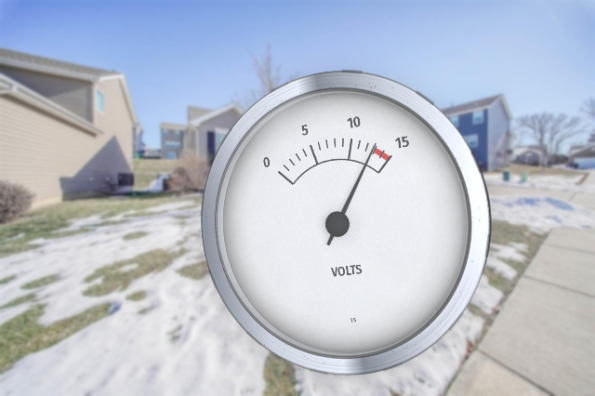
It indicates 13 V
